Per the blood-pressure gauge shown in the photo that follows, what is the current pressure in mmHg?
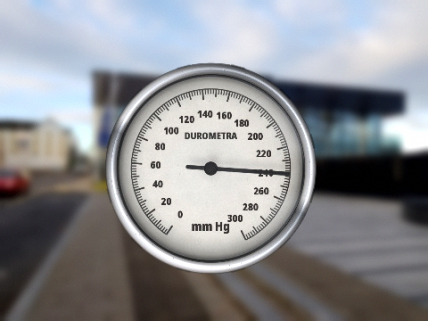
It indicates 240 mmHg
